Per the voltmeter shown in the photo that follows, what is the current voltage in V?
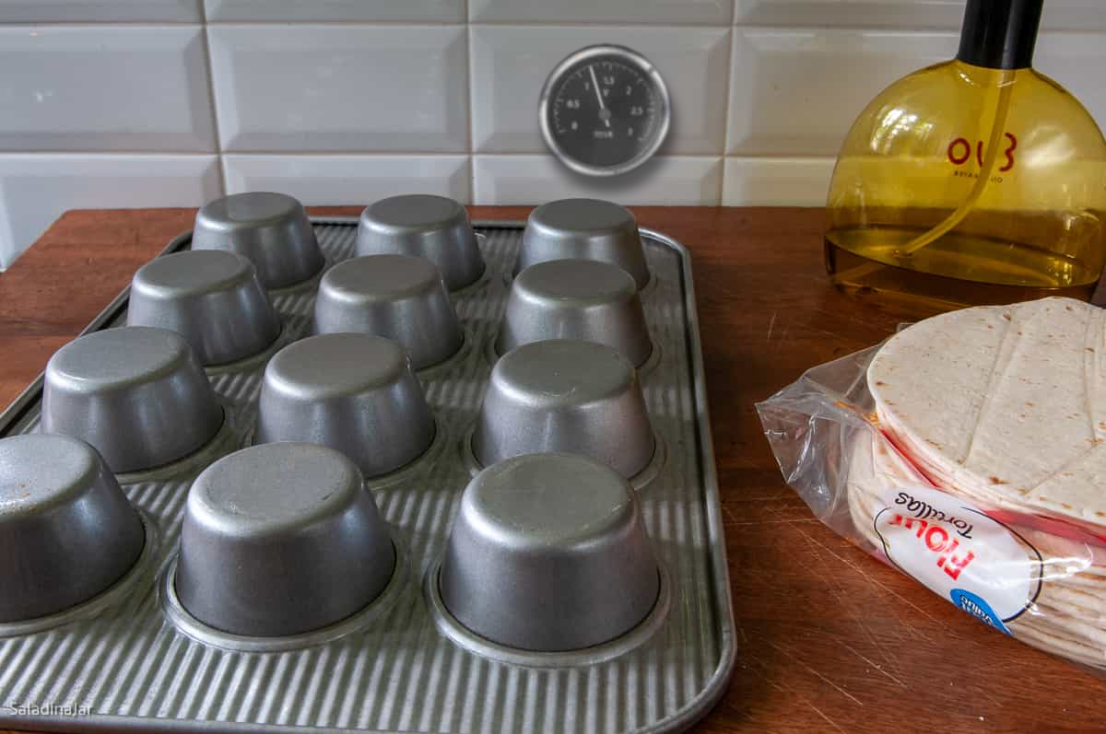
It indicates 1.2 V
